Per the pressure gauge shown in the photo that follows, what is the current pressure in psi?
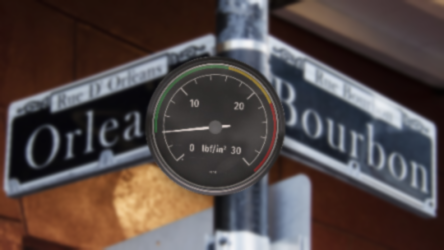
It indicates 4 psi
